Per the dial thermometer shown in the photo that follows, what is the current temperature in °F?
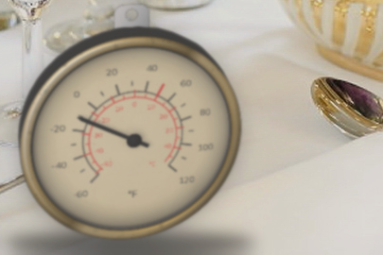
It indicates -10 °F
